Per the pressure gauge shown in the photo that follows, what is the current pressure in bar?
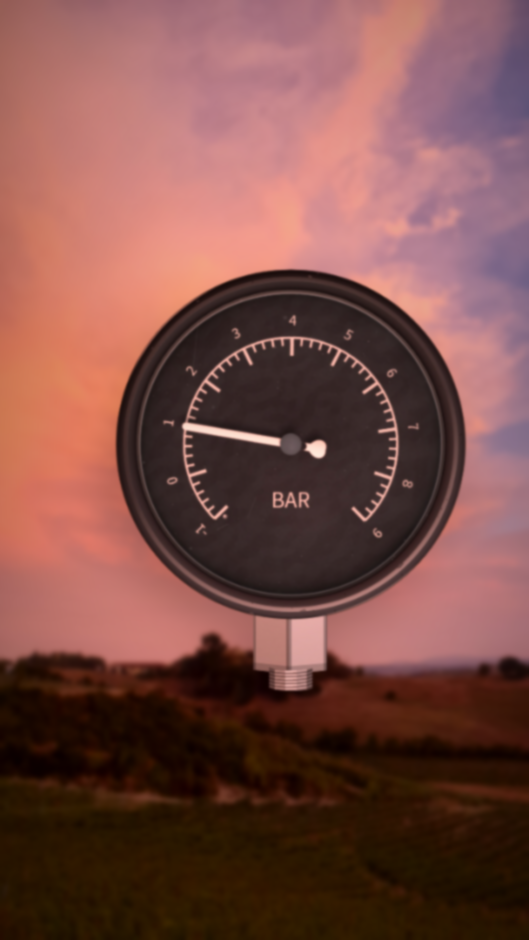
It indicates 1 bar
